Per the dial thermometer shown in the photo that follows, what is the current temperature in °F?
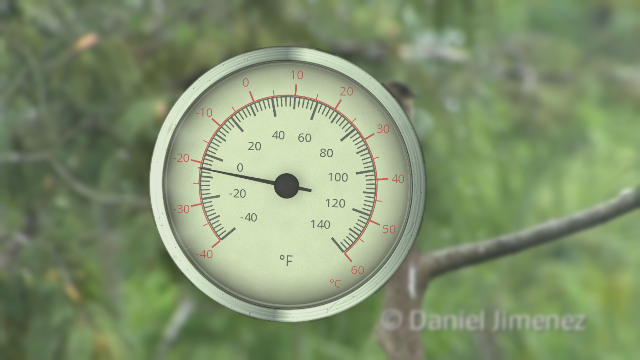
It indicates -6 °F
